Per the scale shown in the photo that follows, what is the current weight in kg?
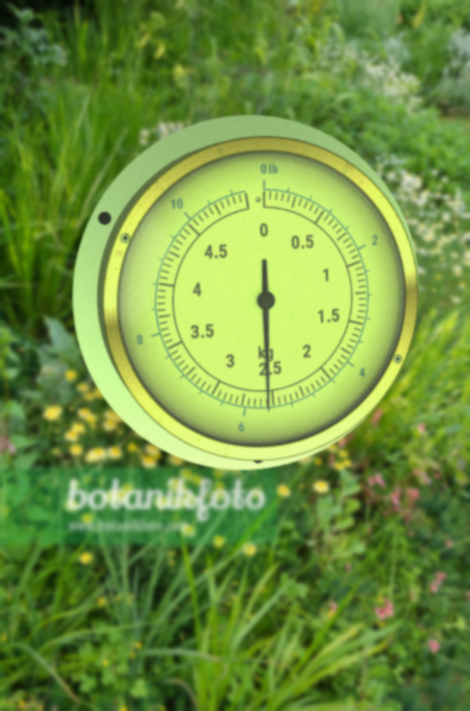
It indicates 2.55 kg
